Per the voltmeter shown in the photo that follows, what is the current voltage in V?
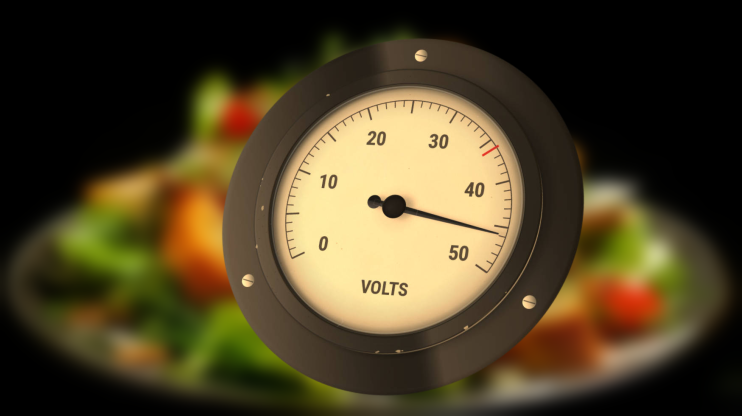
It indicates 46 V
